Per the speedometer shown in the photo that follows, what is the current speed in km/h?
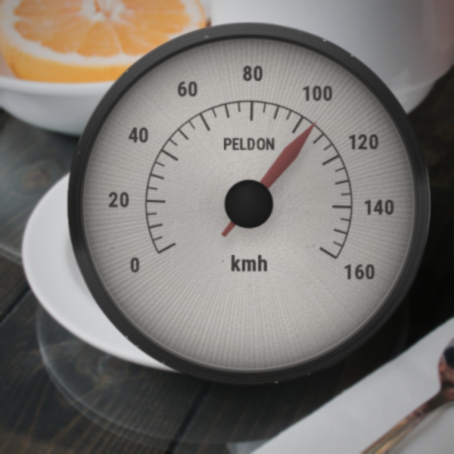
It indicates 105 km/h
